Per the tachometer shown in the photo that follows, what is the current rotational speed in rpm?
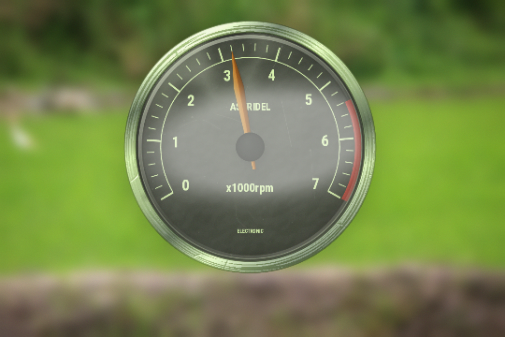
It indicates 3200 rpm
